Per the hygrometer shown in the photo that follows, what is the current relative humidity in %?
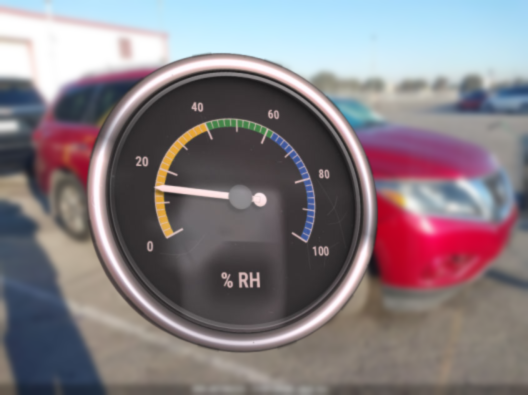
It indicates 14 %
